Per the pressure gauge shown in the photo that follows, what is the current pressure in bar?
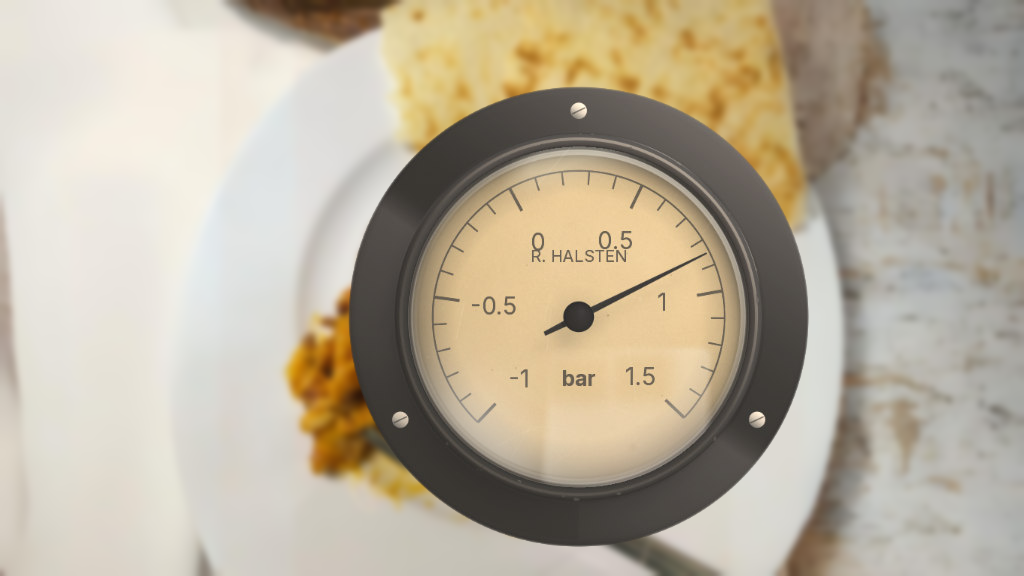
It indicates 0.85 bar
